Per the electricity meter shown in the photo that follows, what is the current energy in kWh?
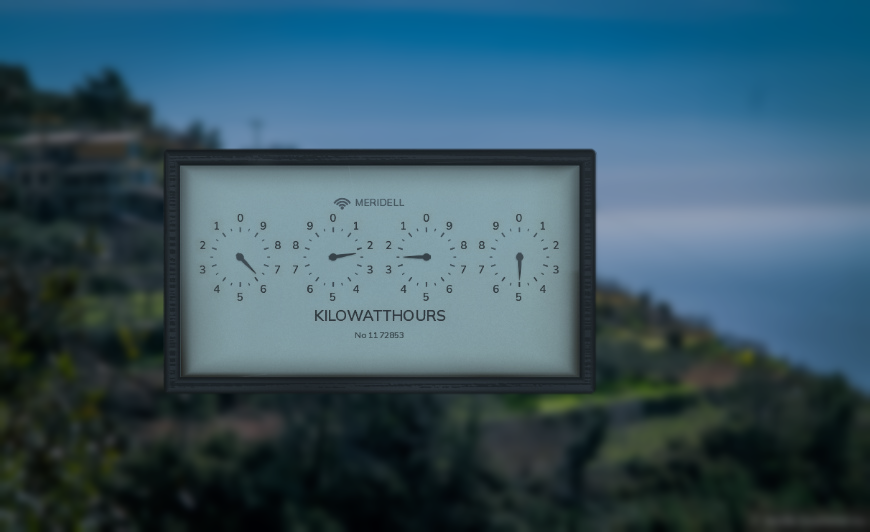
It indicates 6225 kWh
